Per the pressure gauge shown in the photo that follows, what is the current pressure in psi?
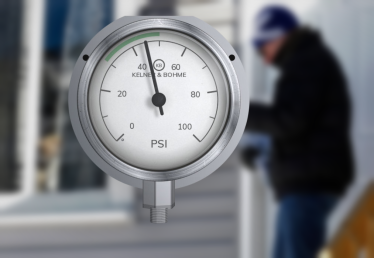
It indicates 45 psi
